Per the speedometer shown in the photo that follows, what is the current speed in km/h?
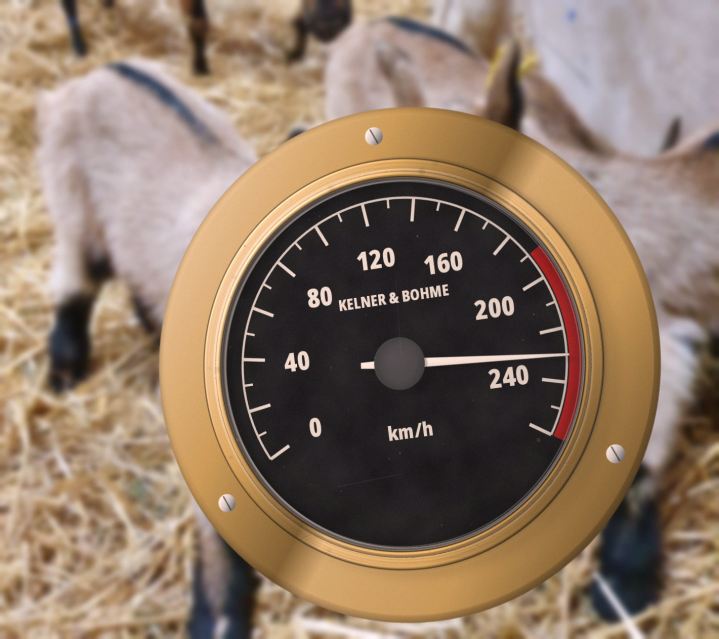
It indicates 230 km/h
